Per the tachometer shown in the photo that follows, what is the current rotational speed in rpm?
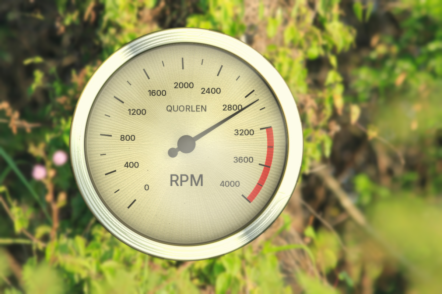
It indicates 2900 rpm
